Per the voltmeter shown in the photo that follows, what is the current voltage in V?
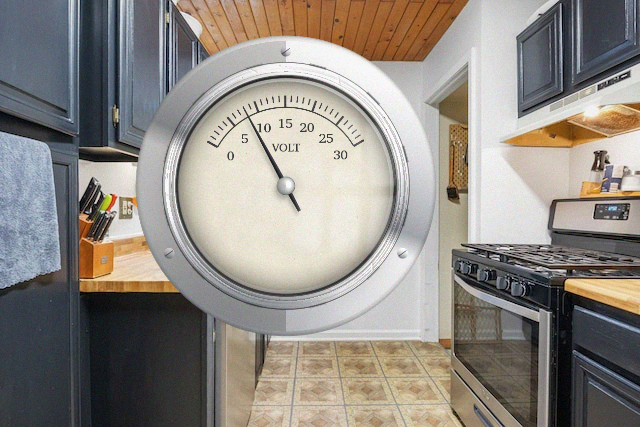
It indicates 8 V
